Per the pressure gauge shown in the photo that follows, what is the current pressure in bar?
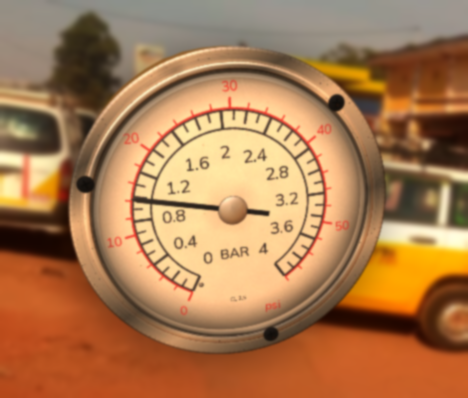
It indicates 1 bar
